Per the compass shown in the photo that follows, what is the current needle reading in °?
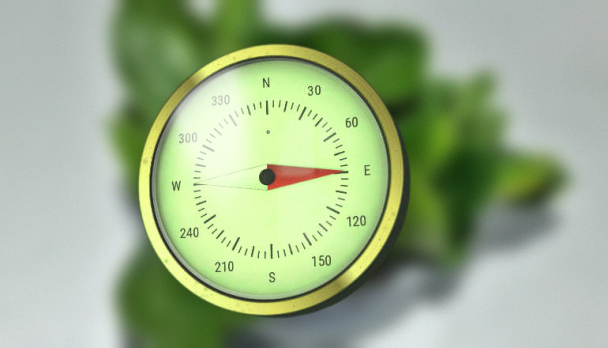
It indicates 90 °
